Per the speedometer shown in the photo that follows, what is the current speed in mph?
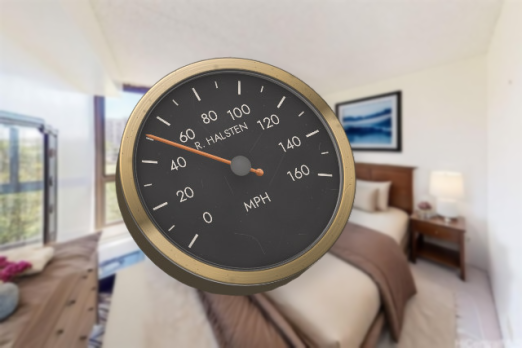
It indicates 50 mph
